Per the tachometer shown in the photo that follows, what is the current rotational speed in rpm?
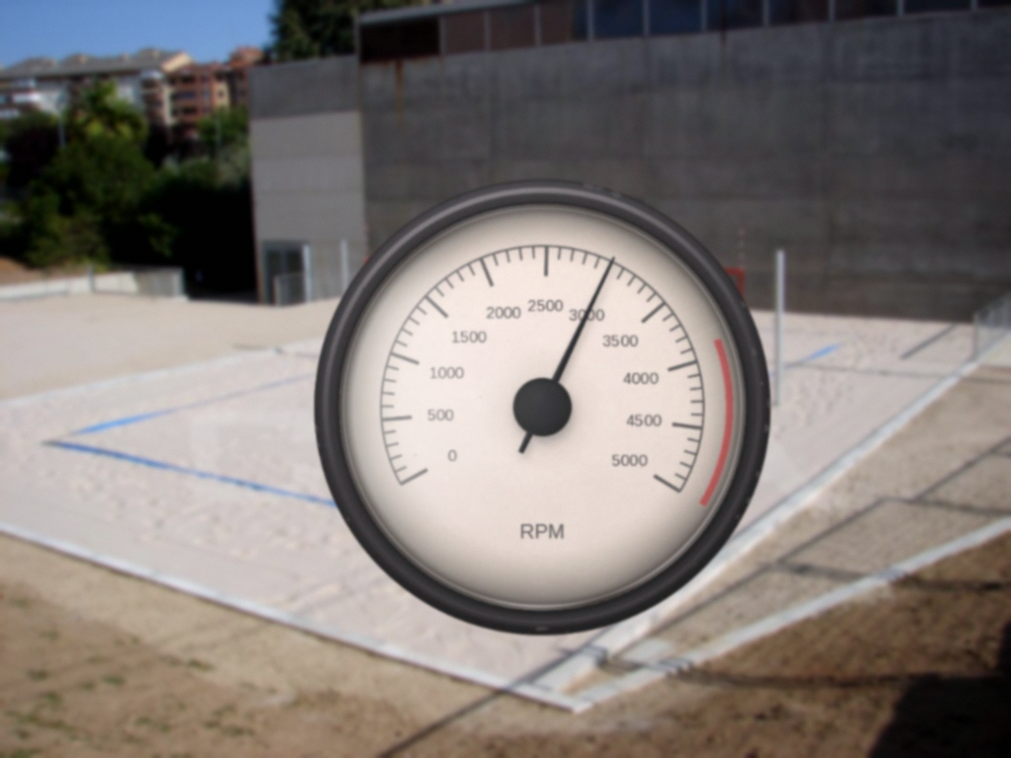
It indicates 3000 rpm
